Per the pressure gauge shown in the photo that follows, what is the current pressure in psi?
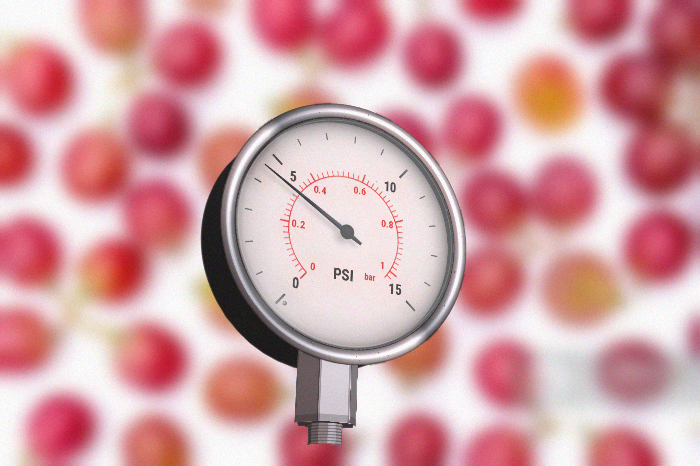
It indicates 4.5 psi
